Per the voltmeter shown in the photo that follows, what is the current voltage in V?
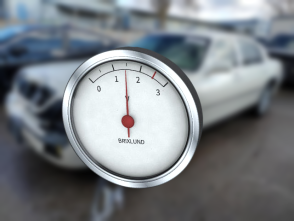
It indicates 1.5 V
